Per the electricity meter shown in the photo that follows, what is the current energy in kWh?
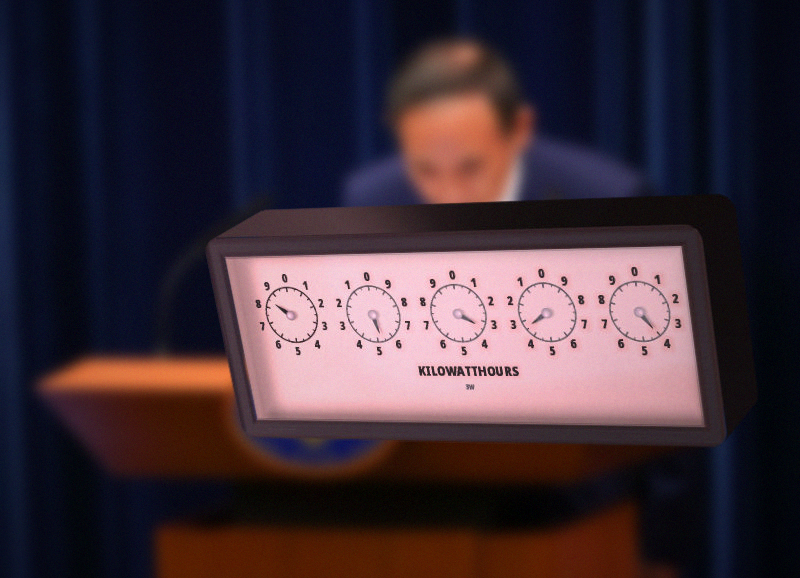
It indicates 85334 kWh
